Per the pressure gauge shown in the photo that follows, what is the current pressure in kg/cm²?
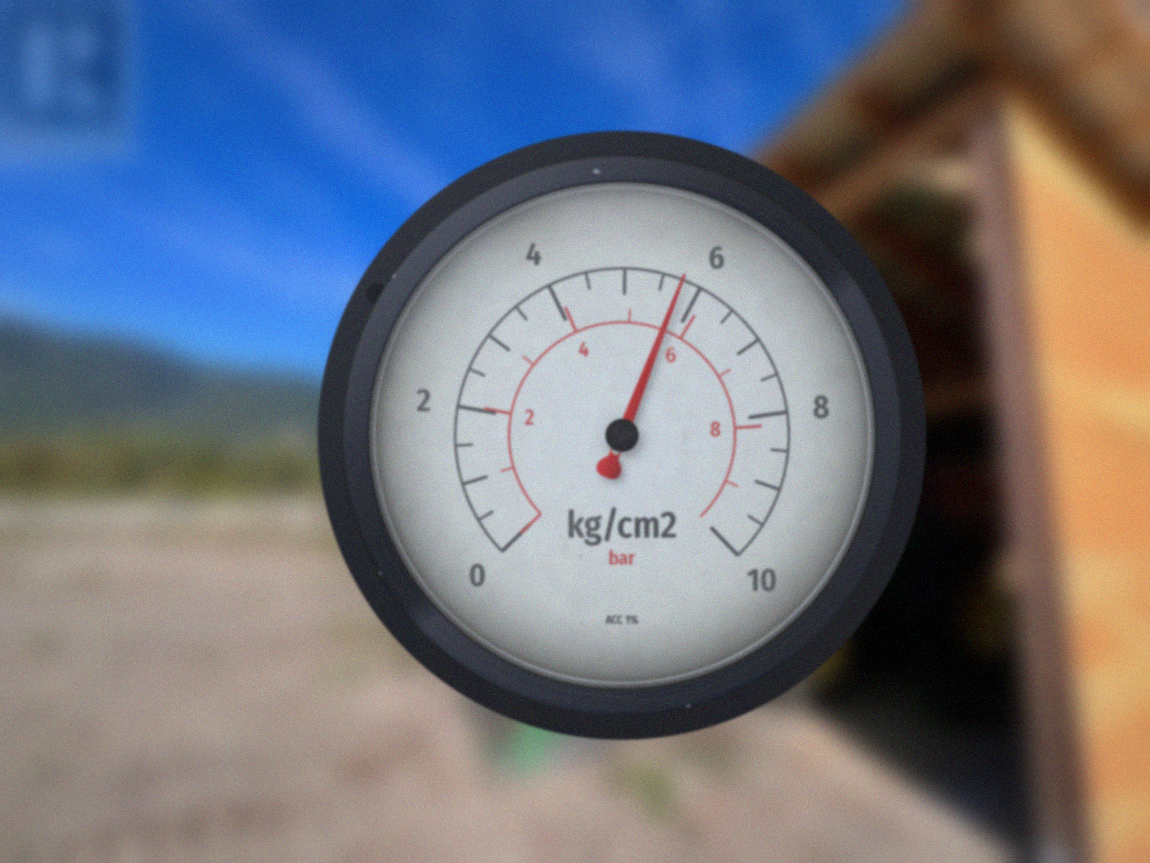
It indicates 5.75 kg/cm²
